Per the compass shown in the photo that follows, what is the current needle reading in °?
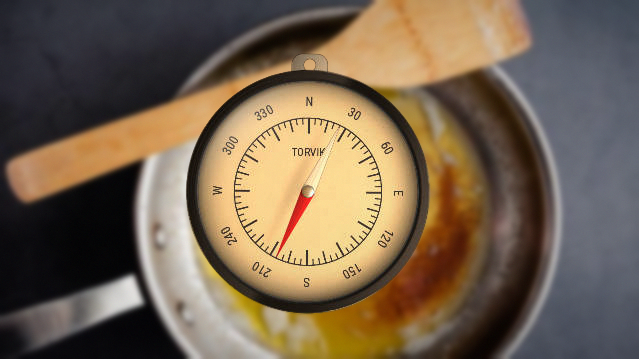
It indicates 205 °
